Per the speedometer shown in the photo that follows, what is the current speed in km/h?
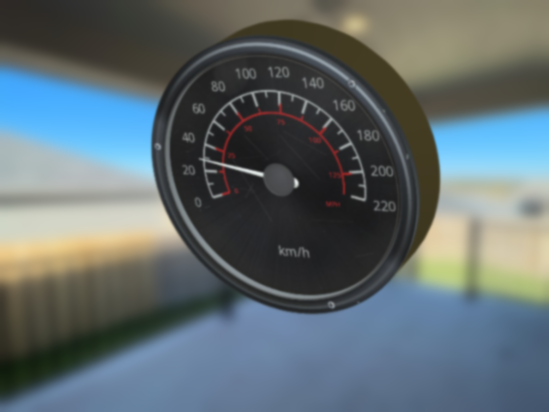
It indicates 30 km/h
